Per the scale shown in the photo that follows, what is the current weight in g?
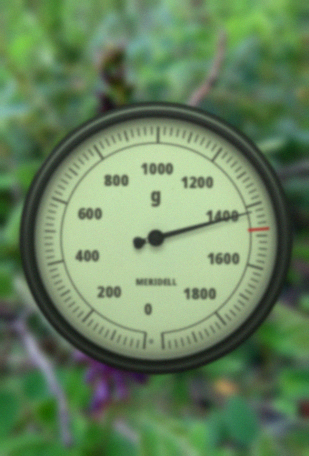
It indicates 1420 g
